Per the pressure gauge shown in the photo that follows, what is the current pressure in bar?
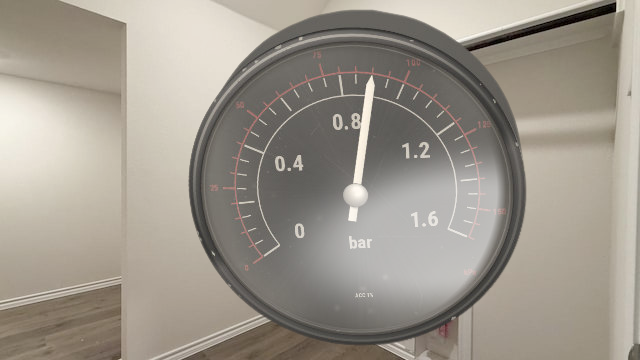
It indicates 0.9 bar
